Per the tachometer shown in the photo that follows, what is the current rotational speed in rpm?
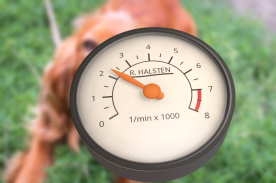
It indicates 2250 rpm
